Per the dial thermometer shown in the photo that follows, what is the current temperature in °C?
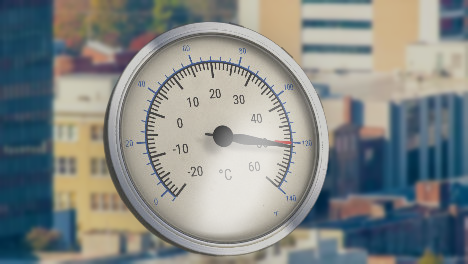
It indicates 50 °C
